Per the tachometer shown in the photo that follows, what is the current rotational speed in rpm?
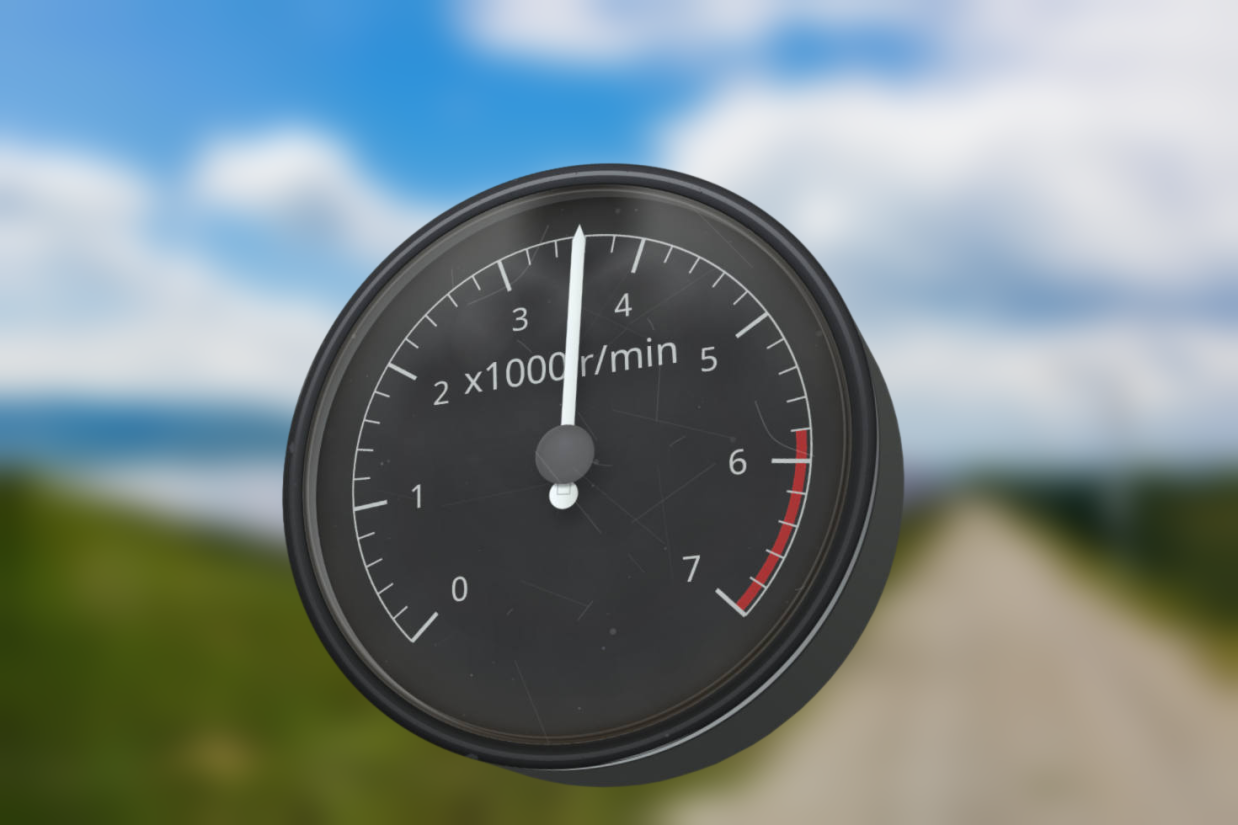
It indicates 3600 rpm
